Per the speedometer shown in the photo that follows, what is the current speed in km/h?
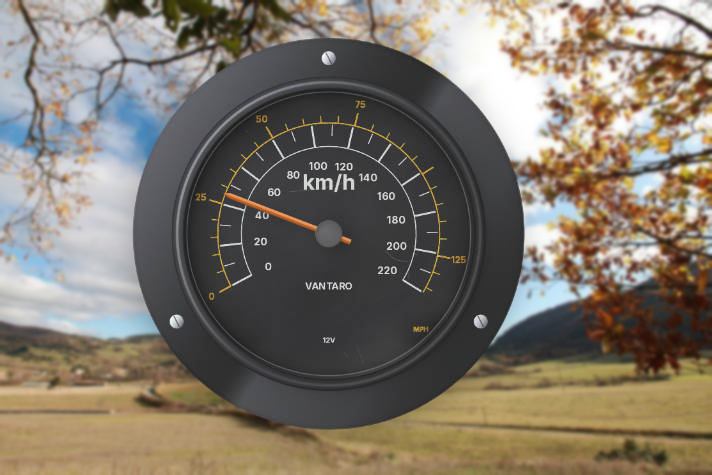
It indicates 45 km/h
